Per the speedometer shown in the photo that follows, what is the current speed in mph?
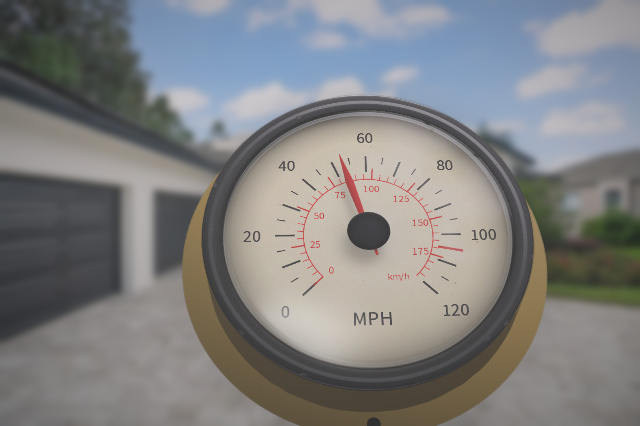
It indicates 52.5 mph
